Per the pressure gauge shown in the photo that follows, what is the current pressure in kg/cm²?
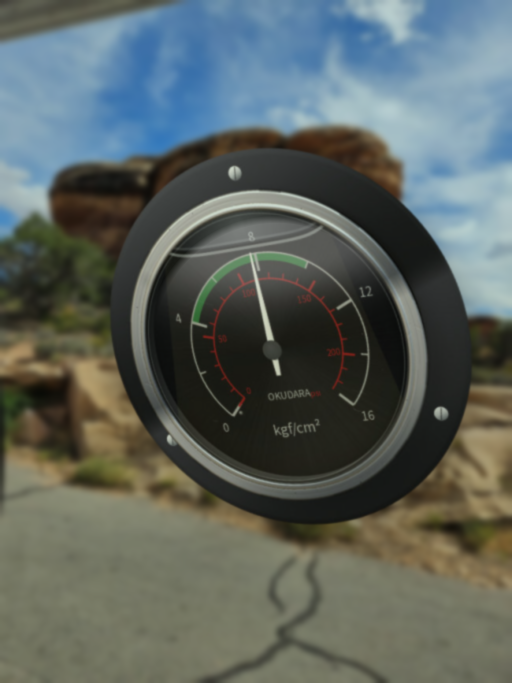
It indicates 8 kg/cm²
